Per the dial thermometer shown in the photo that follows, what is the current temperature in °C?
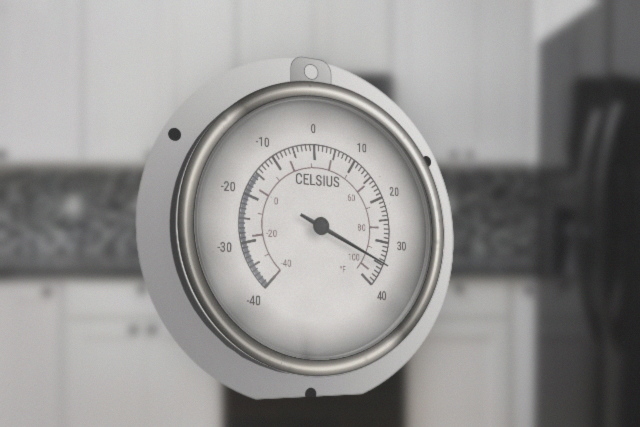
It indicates 35 °C
